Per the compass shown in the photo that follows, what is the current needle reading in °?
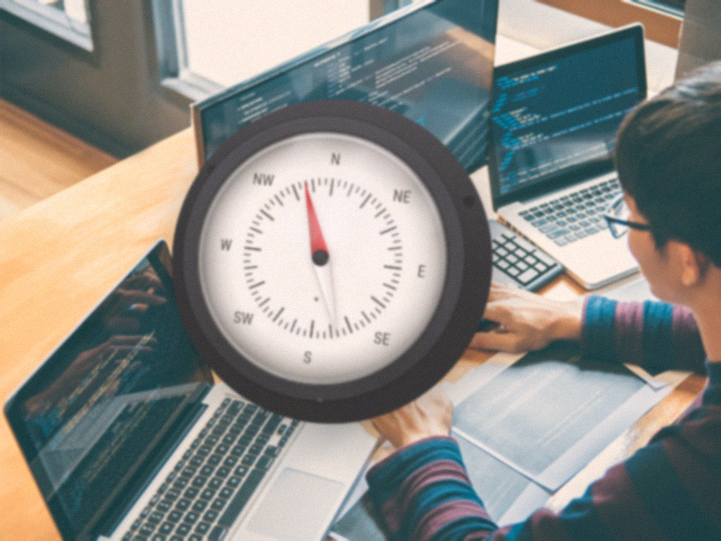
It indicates 340 °
